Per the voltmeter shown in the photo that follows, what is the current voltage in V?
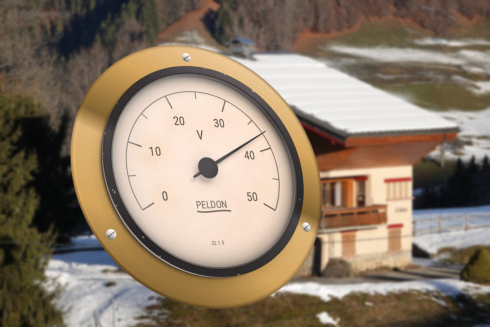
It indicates 37.5 V
